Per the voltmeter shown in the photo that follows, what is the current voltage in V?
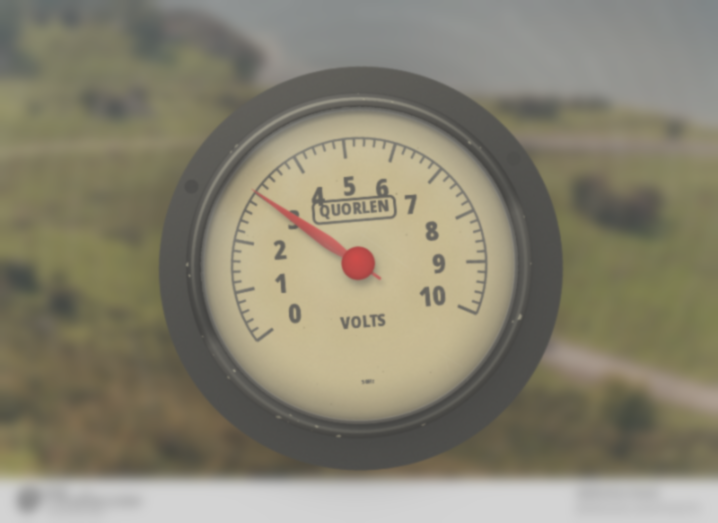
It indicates 3 V
